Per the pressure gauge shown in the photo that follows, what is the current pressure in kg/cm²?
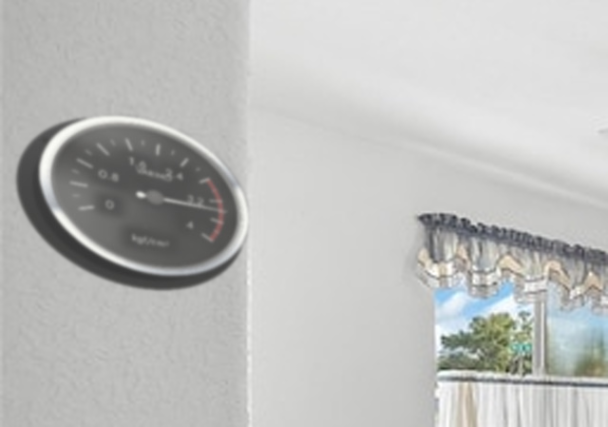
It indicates 3.4 kg/cm²
